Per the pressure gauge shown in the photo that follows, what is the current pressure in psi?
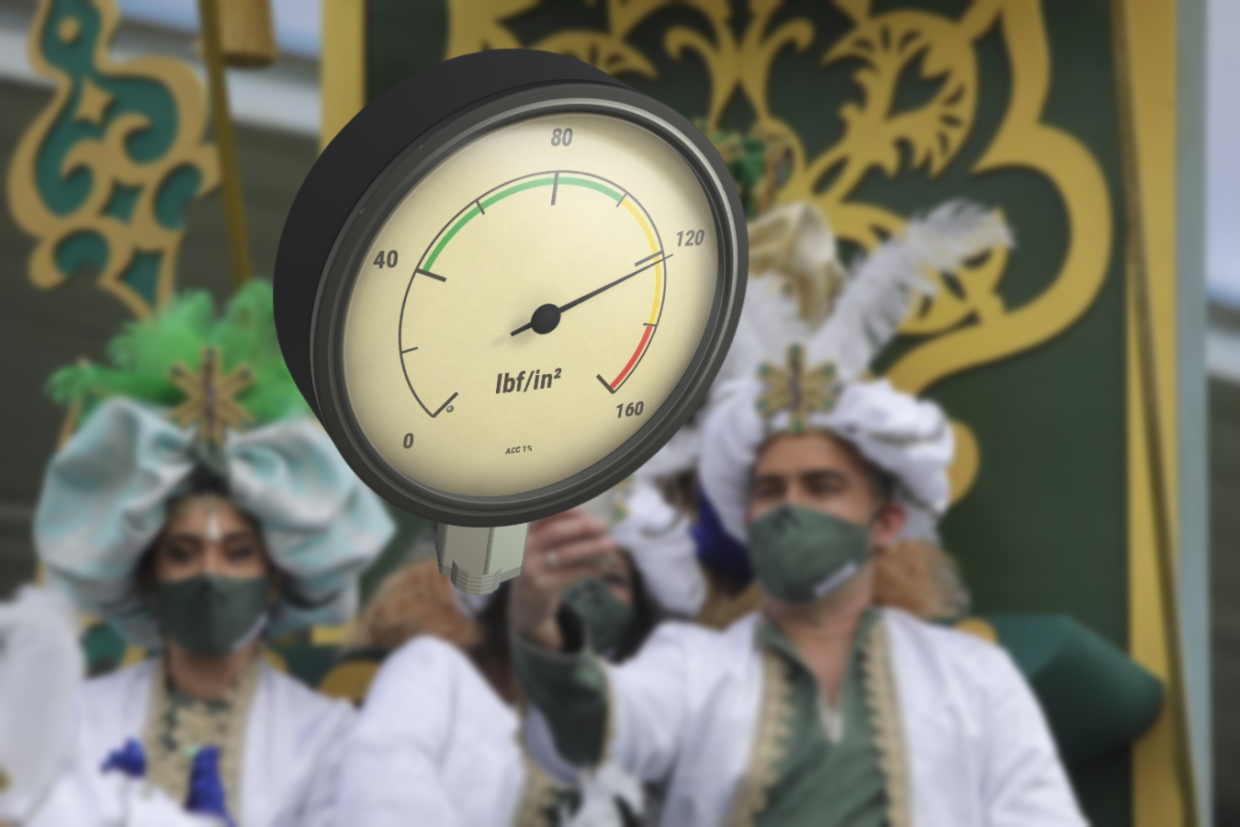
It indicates 120 psi
